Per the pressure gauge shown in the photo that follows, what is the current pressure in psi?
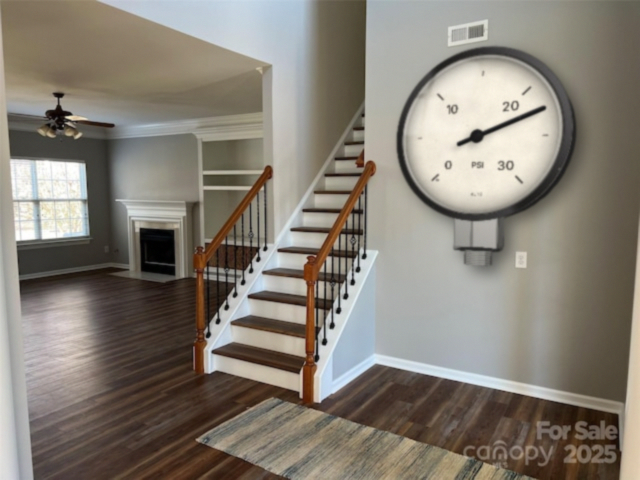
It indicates 22.5 psi
